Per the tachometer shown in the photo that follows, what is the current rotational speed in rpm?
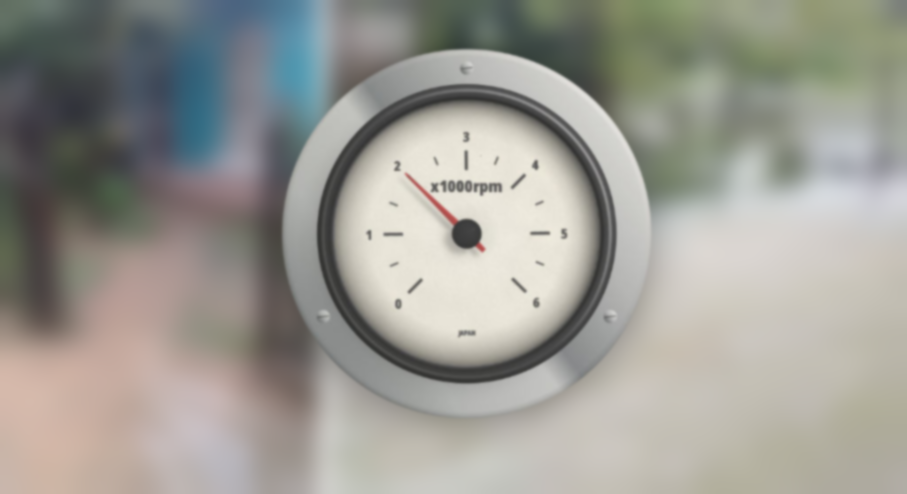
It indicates 2000 rpm
